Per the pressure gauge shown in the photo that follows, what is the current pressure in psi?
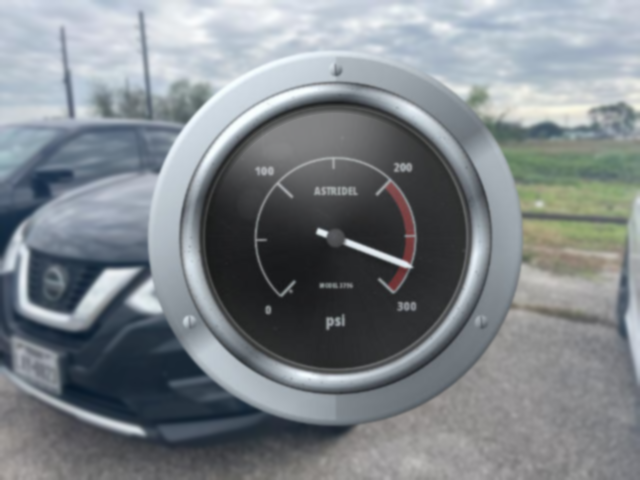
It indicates 275 psi
